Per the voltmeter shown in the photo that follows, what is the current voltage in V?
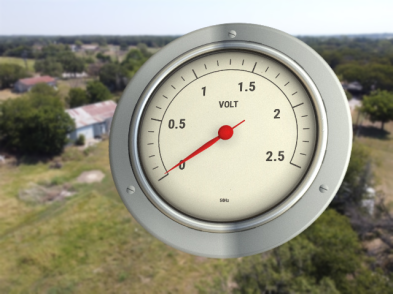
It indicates 0 V
